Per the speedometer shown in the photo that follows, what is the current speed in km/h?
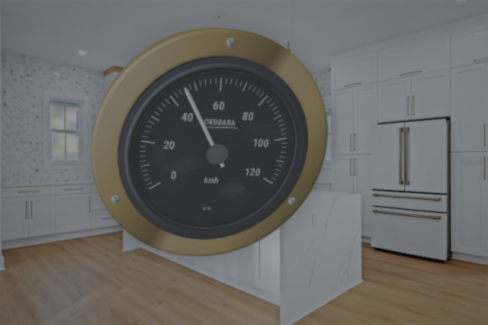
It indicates 46 km/h
